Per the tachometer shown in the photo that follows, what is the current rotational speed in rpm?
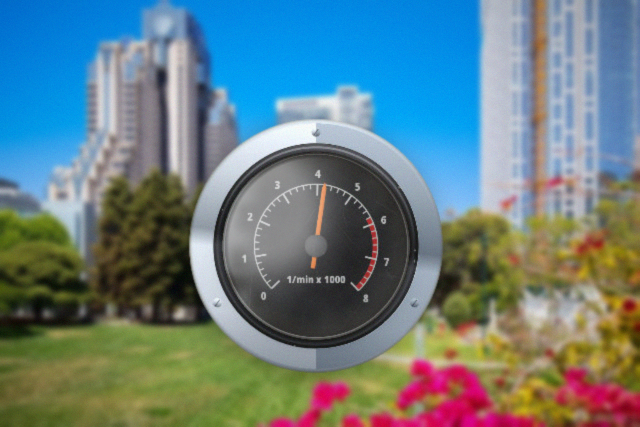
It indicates 4200 rpm
